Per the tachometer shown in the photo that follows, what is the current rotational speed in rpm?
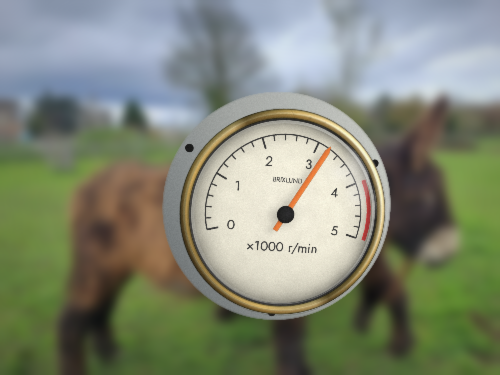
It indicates 3200 rpm
